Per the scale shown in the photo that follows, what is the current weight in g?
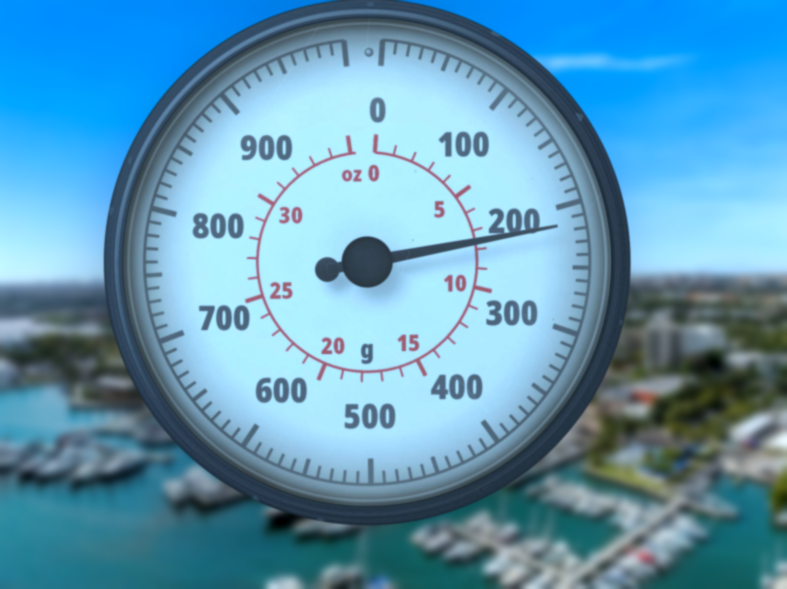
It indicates 215 g
